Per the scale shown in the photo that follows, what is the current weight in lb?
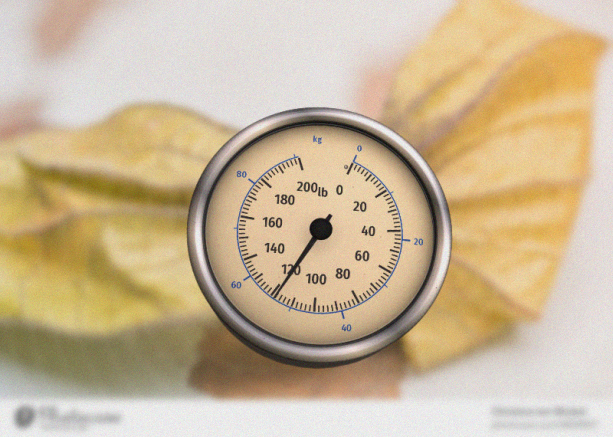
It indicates 118 lb
